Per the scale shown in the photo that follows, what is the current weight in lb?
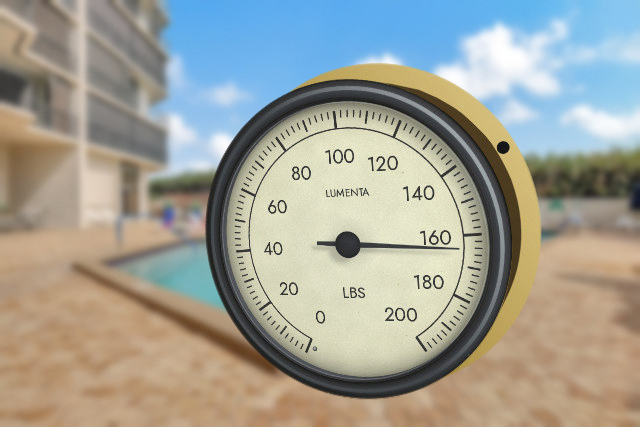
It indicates 164 lb
